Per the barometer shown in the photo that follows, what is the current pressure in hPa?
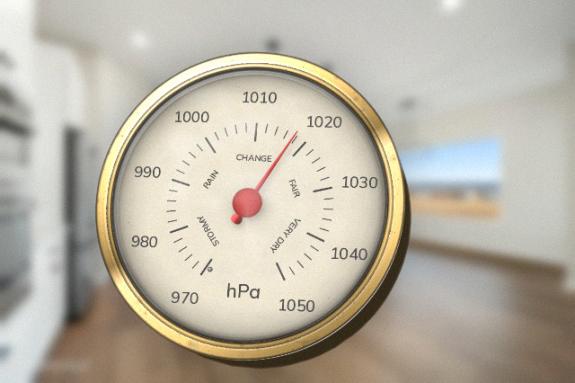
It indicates 1018 hPa
